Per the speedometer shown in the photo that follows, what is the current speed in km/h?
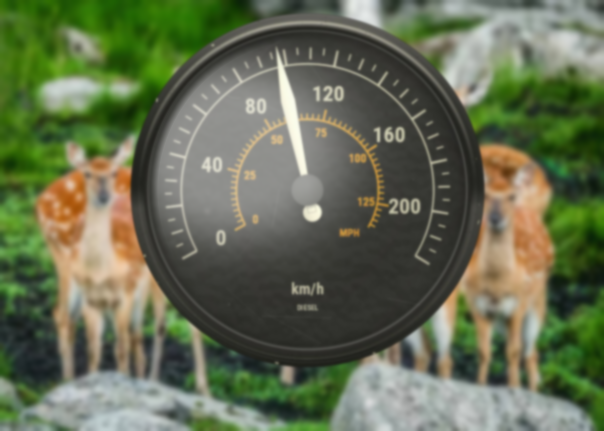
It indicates 97.5 km/h
